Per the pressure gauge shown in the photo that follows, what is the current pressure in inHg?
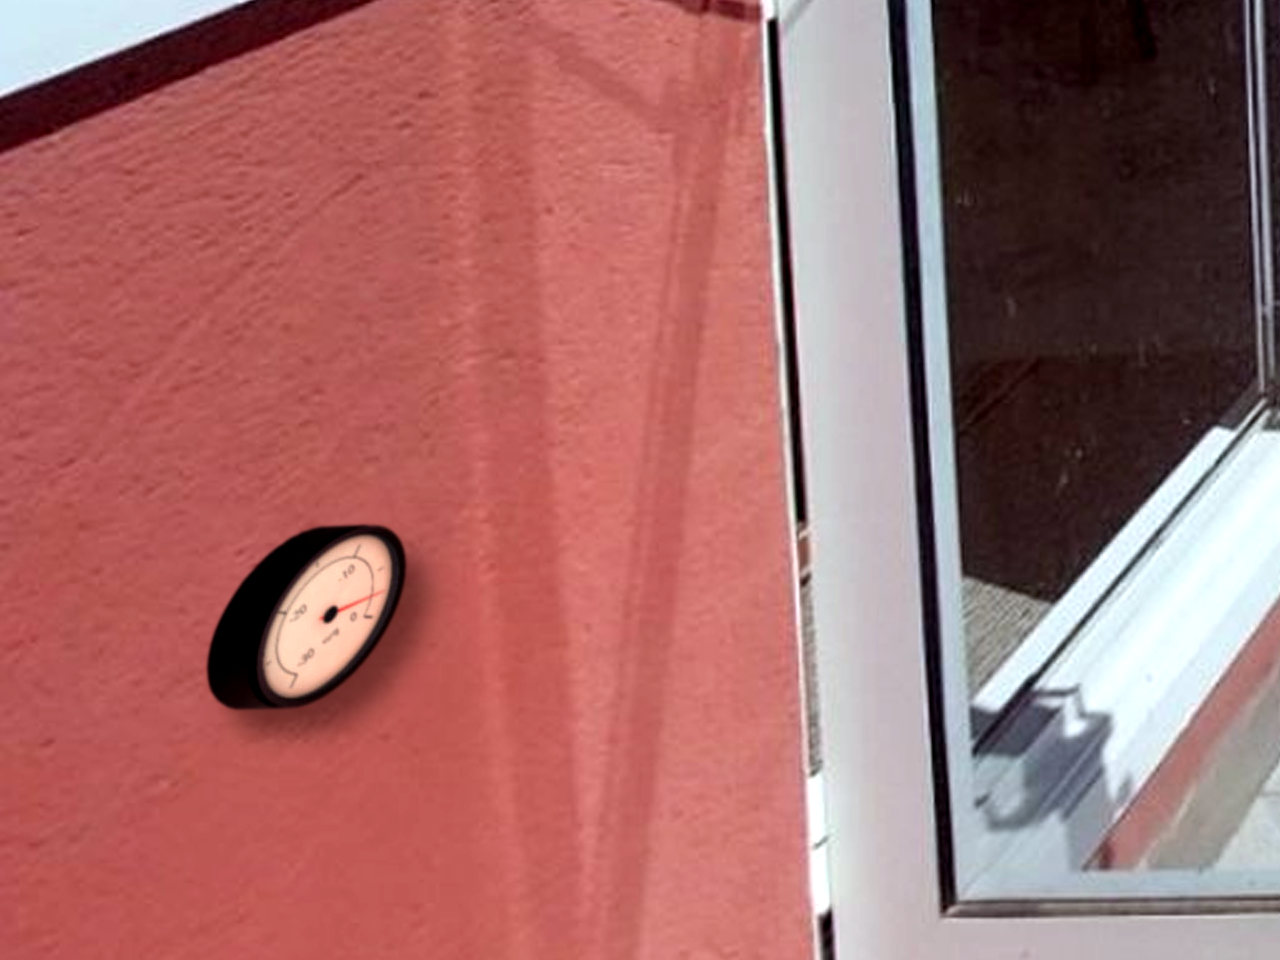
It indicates -2.5 inHg
